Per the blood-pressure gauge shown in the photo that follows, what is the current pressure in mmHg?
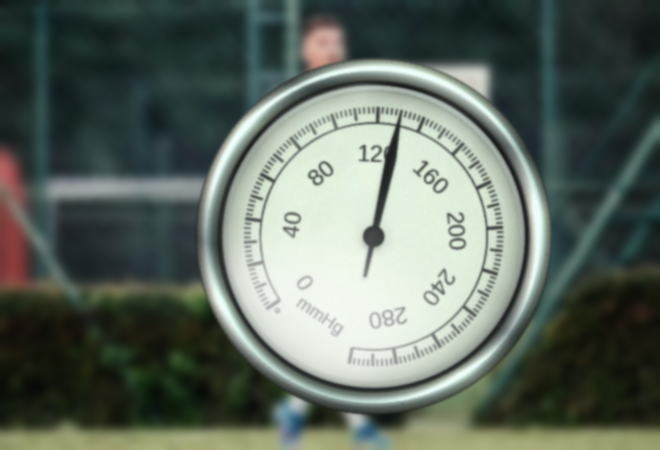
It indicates 130 mmHg
